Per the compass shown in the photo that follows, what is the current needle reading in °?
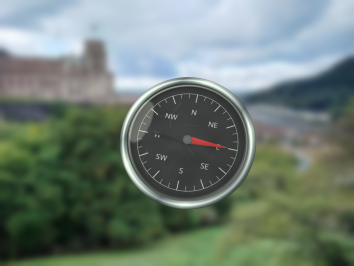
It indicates 90 °
